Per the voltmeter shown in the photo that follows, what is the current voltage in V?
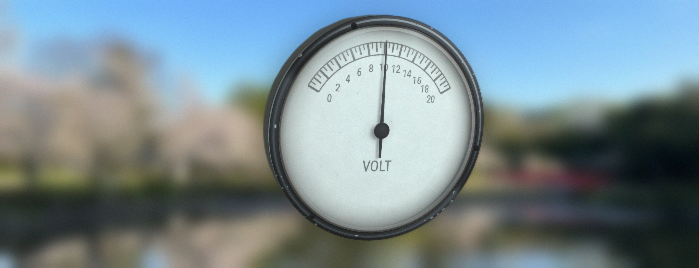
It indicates 10 V
